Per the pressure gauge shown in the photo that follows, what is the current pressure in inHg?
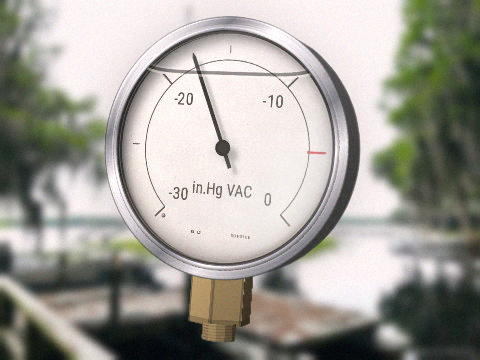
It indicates -17.5 inHg
